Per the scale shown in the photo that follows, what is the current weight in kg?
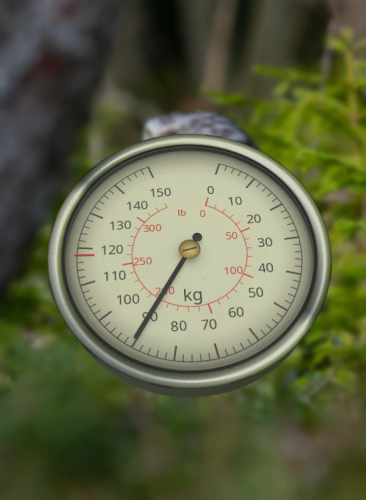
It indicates 90 kg
